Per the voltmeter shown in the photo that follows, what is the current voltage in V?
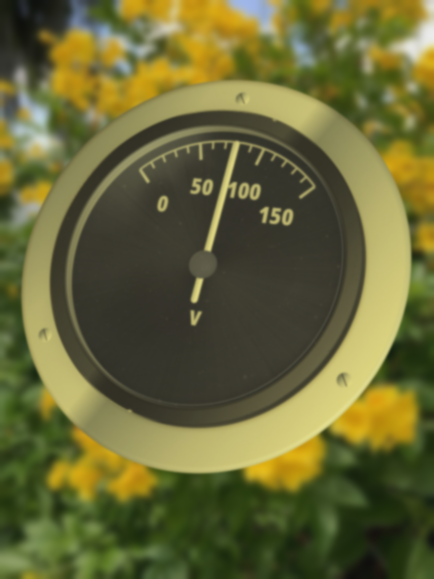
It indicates 80 V
